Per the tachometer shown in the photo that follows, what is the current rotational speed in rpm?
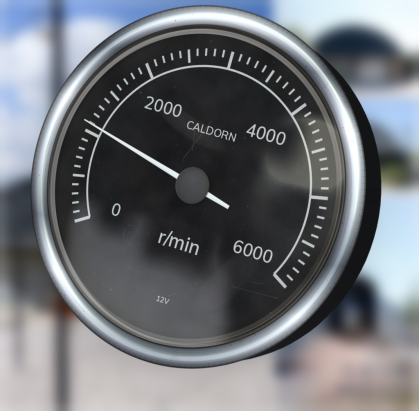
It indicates 1100 rpm
